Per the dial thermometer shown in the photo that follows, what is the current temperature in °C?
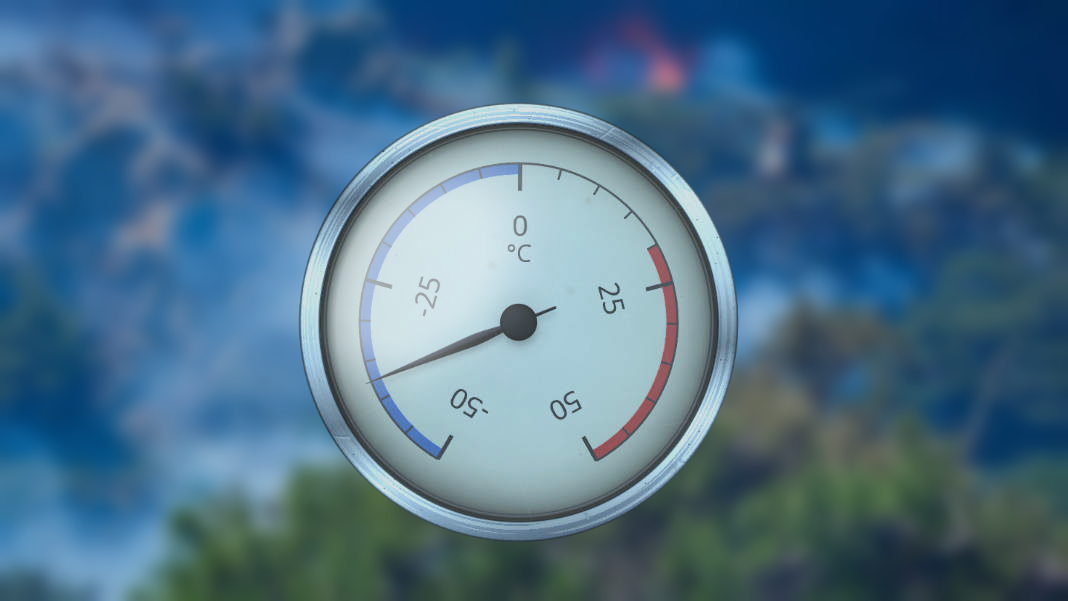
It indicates -37.5 °C
